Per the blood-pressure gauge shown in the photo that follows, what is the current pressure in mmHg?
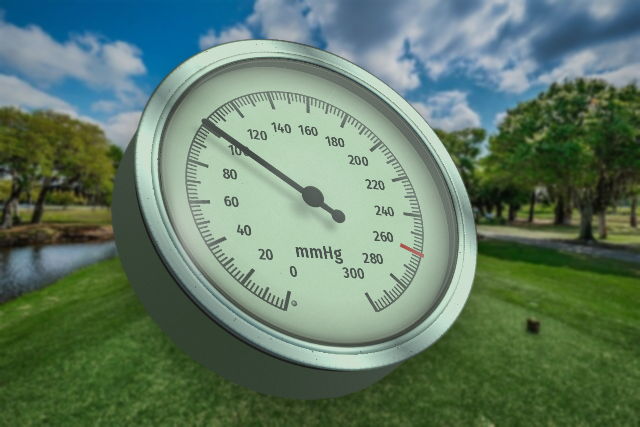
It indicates 100 mmHg
